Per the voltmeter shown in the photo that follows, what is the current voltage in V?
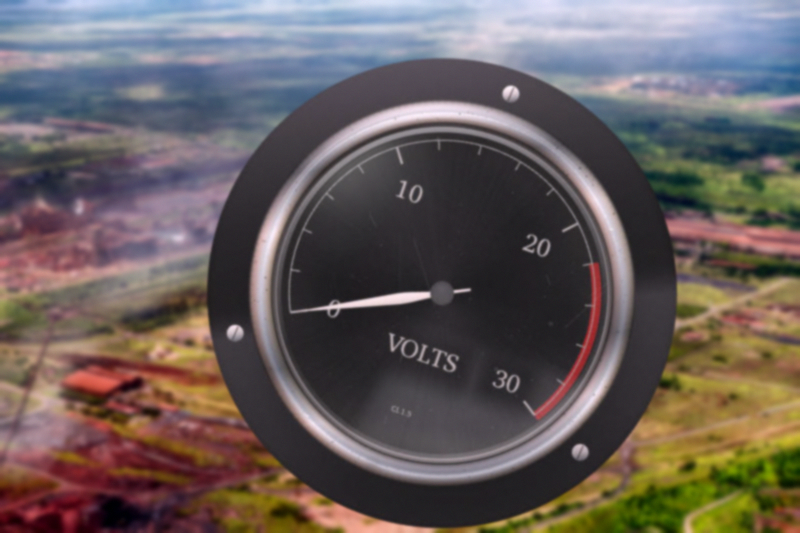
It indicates 0 V
